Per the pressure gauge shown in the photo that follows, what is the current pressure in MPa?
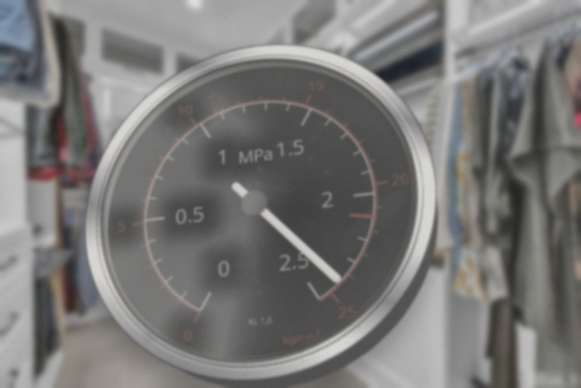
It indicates 2.4 MPa
